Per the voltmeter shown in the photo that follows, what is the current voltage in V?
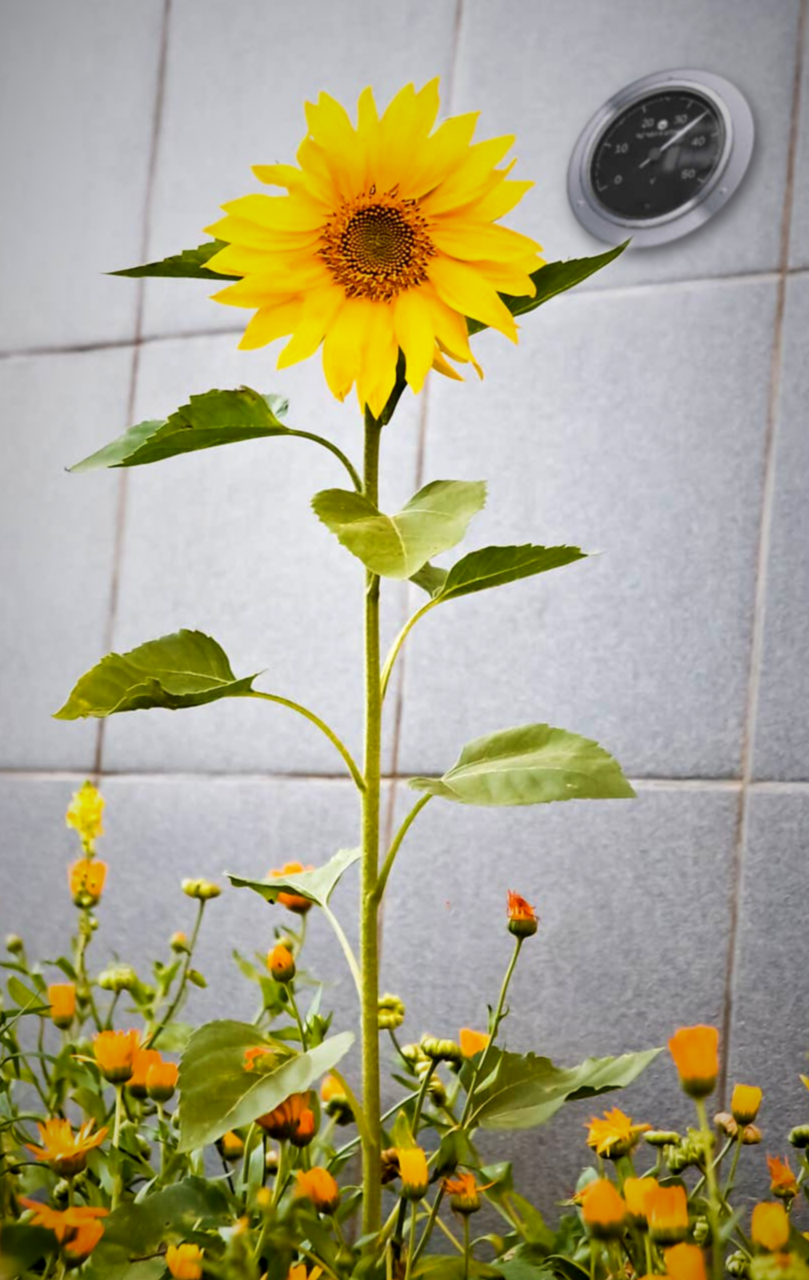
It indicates 35 V
